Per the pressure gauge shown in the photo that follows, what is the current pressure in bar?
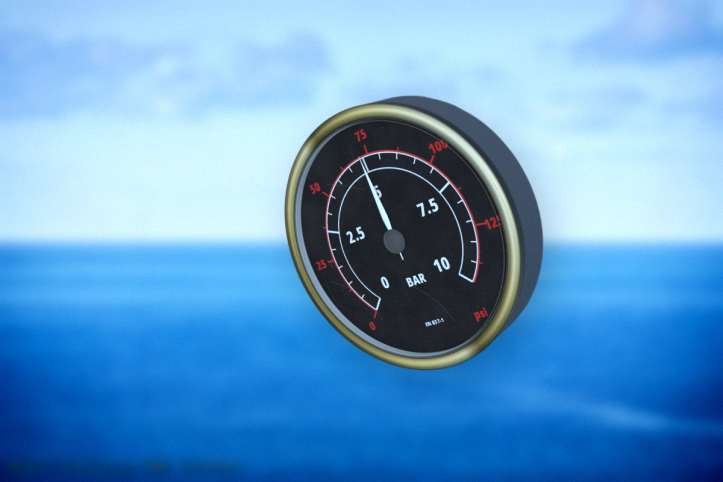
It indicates 5 bar
